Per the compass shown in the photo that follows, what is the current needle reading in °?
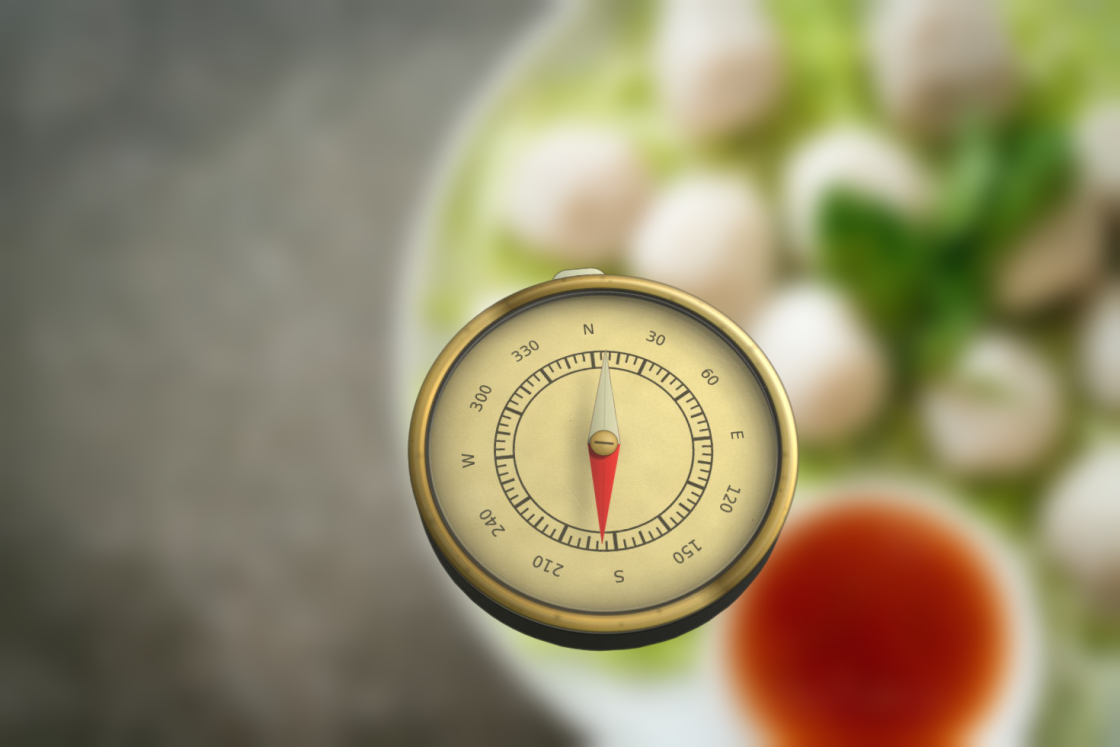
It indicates 187.5 °
